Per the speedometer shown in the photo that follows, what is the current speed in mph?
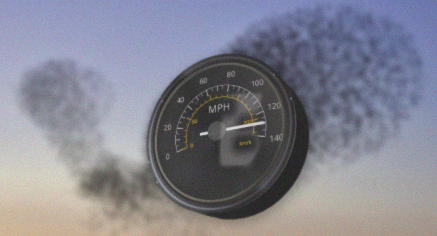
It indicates 130 mph
